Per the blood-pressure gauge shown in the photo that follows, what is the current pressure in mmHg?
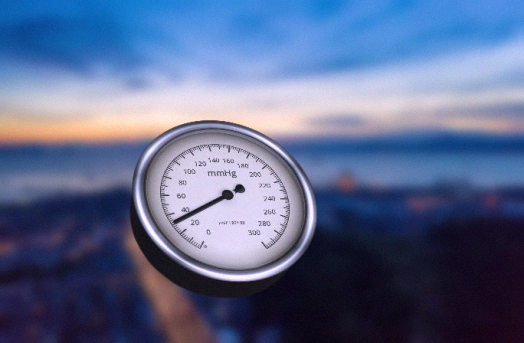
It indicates 30 mmHg
